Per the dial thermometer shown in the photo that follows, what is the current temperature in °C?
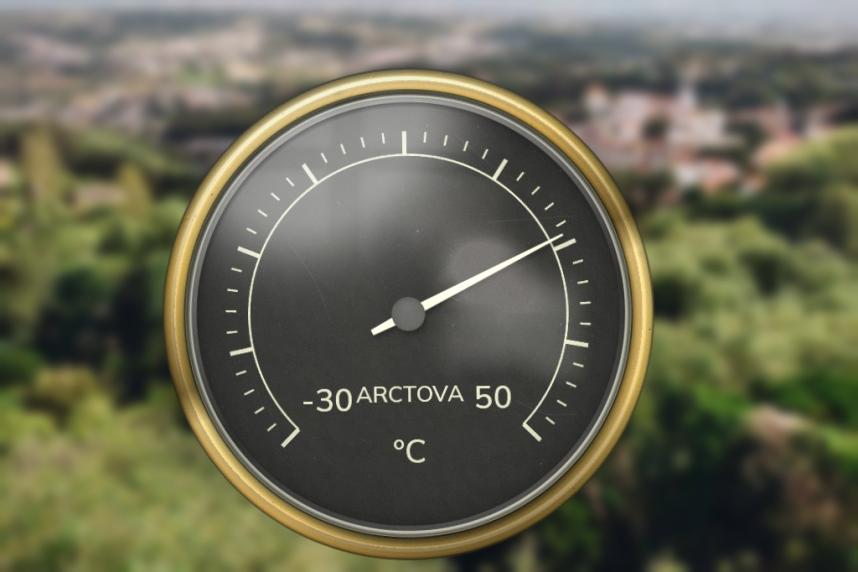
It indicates 29 °C
